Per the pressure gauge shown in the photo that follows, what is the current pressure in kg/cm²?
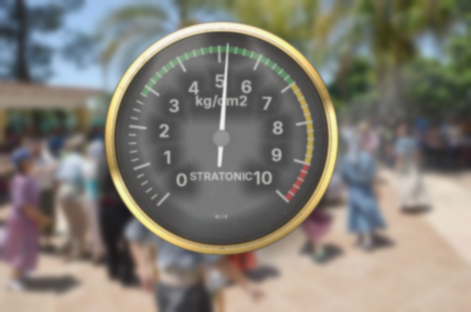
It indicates 5.2 kg/cm²
